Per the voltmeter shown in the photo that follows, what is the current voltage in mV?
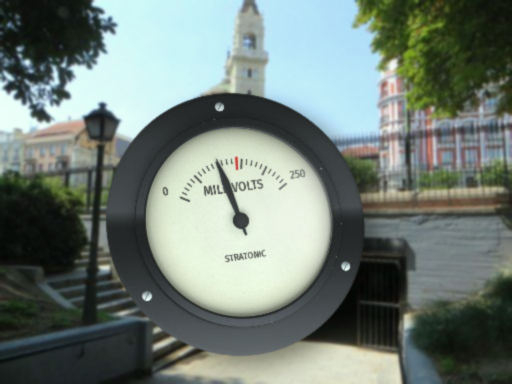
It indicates 100 mV
